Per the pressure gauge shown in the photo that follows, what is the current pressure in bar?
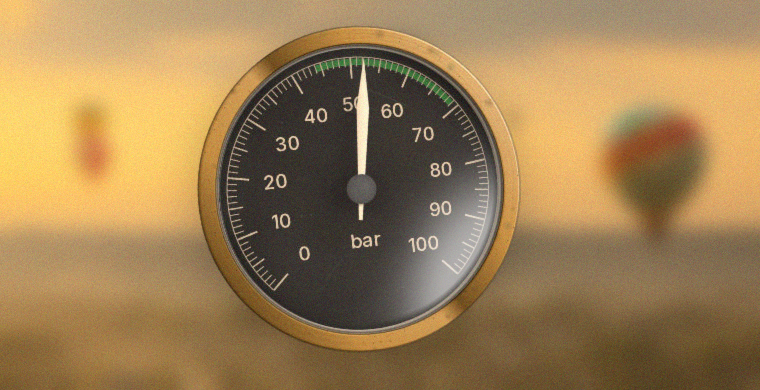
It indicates 52 bar
